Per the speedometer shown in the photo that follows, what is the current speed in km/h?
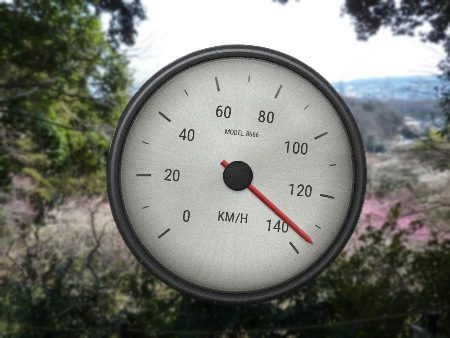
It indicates 135 km/h
